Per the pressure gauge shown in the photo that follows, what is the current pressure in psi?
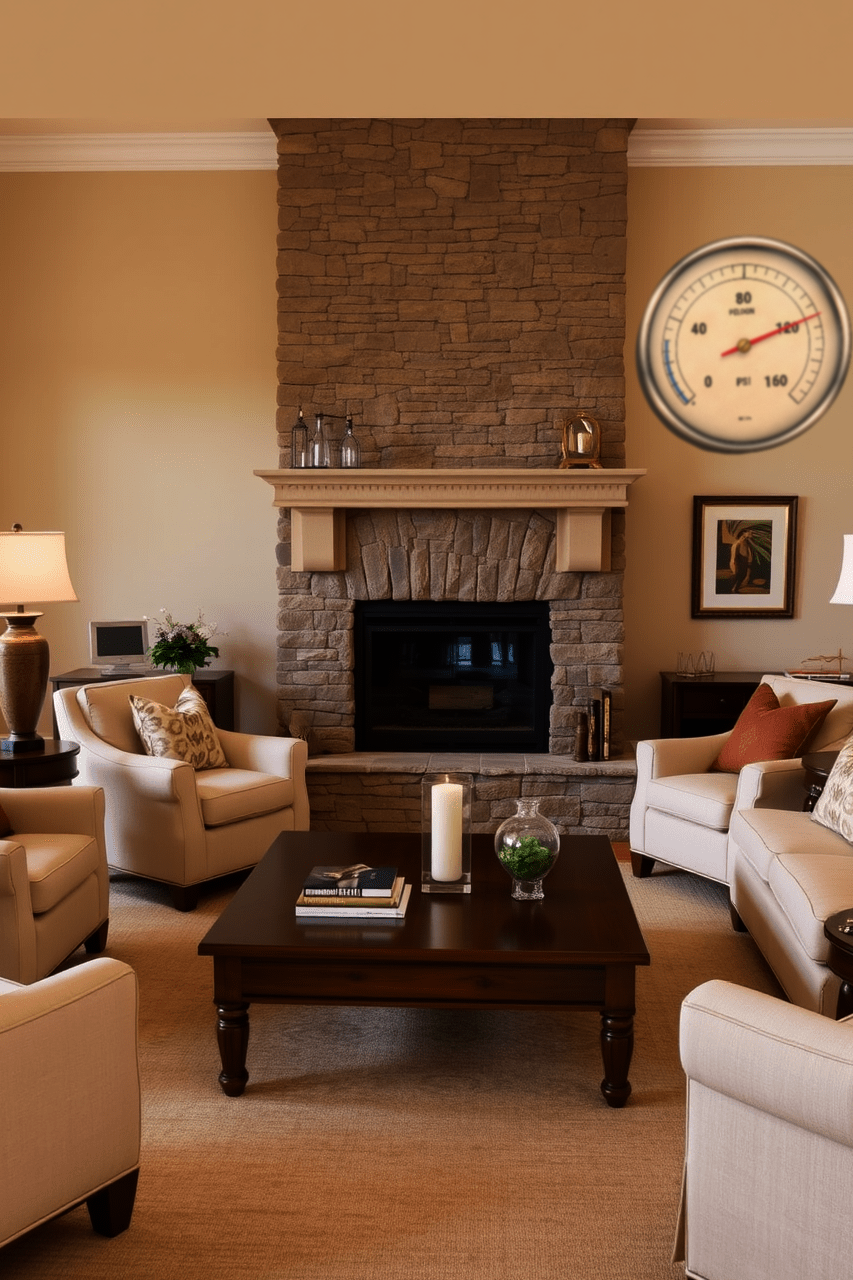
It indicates 120 psi
